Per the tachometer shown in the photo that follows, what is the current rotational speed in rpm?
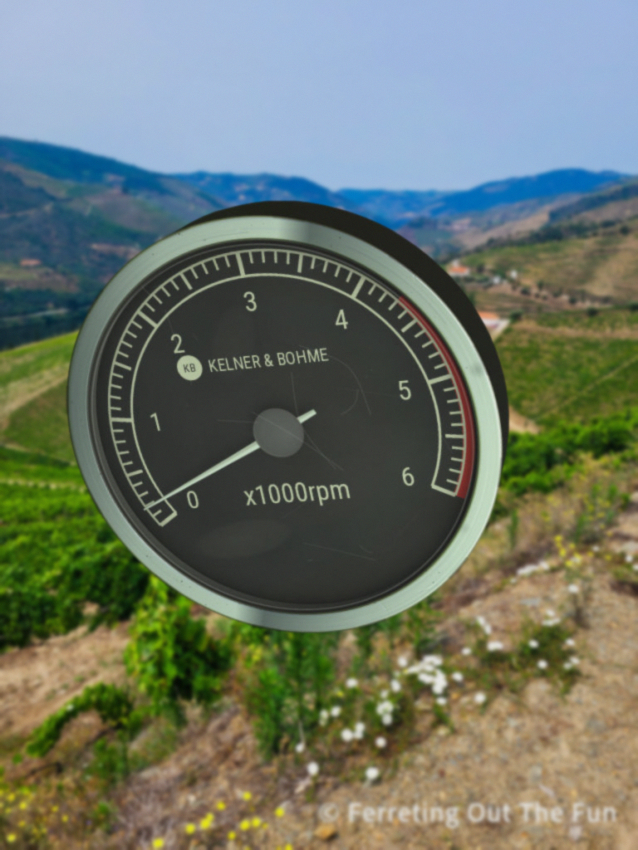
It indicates 200 rpm
